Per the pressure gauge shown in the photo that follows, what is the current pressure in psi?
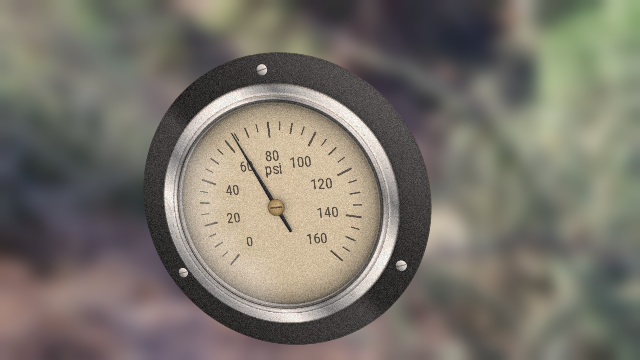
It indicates 65 psi
